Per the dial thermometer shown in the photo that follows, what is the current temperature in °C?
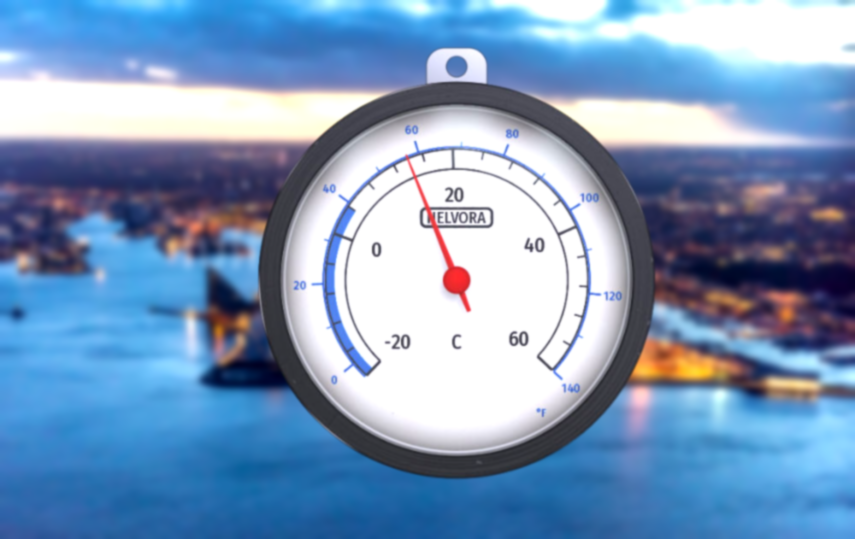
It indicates 14 °C
